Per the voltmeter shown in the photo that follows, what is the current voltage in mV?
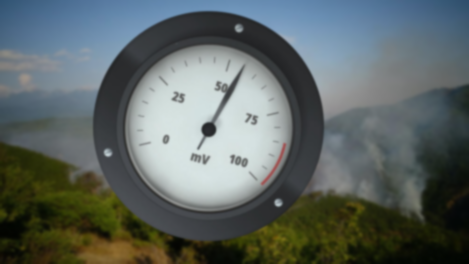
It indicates 55 mV
